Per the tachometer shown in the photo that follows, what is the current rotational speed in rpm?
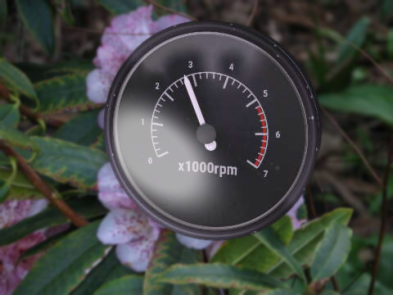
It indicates 2800 rpm
